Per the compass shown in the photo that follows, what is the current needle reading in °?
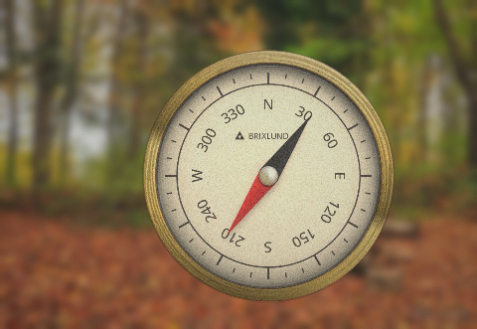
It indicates 215 °
